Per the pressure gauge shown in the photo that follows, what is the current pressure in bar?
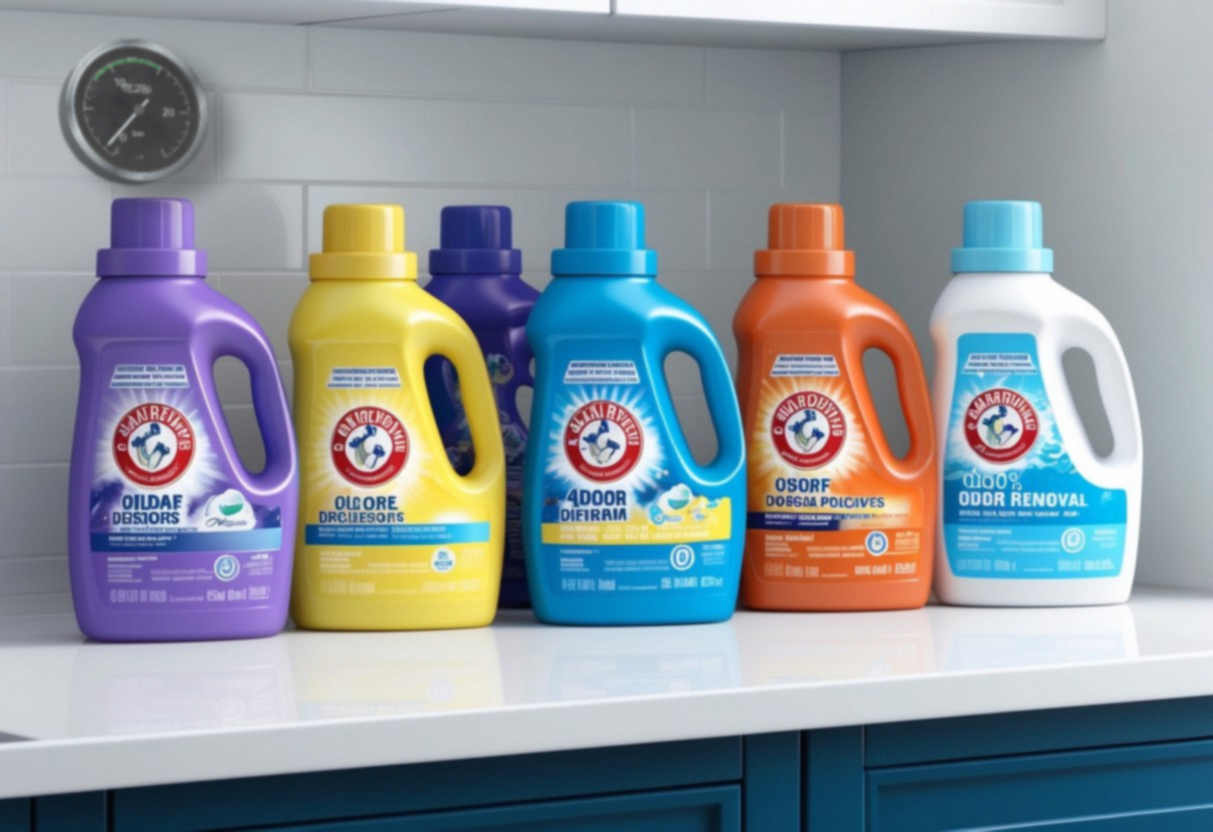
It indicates 1 bar
